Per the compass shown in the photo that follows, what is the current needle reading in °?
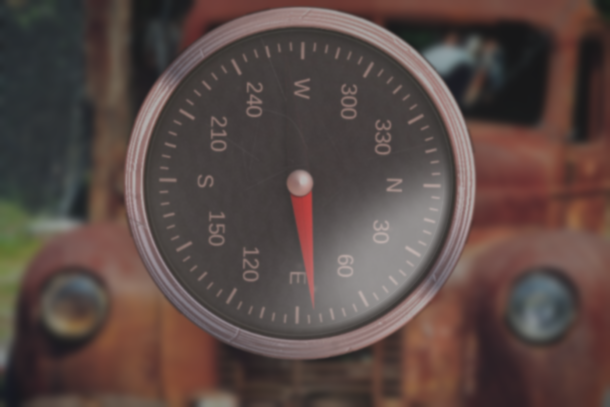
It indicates 82.5 °
